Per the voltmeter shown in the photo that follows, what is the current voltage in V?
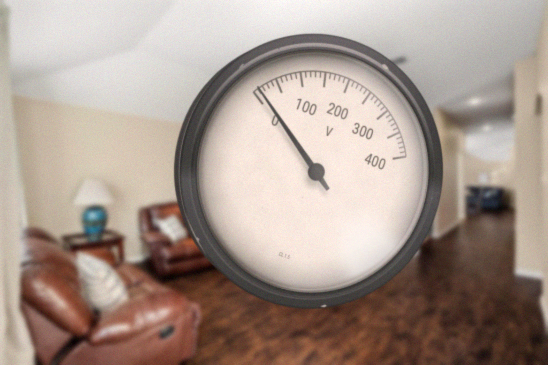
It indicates 10 V
